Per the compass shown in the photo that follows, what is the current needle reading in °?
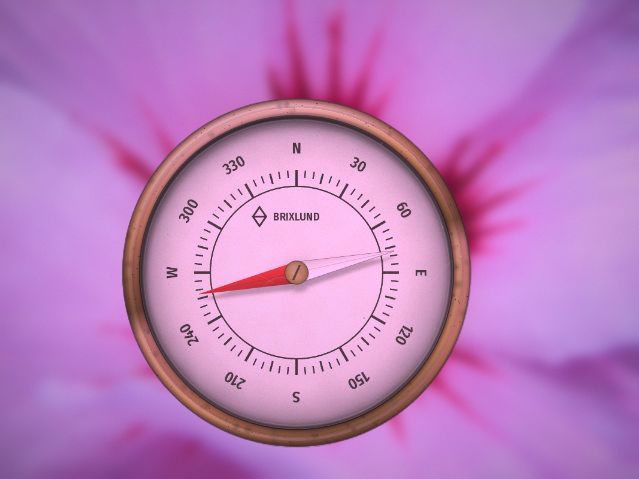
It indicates 257.5 °
